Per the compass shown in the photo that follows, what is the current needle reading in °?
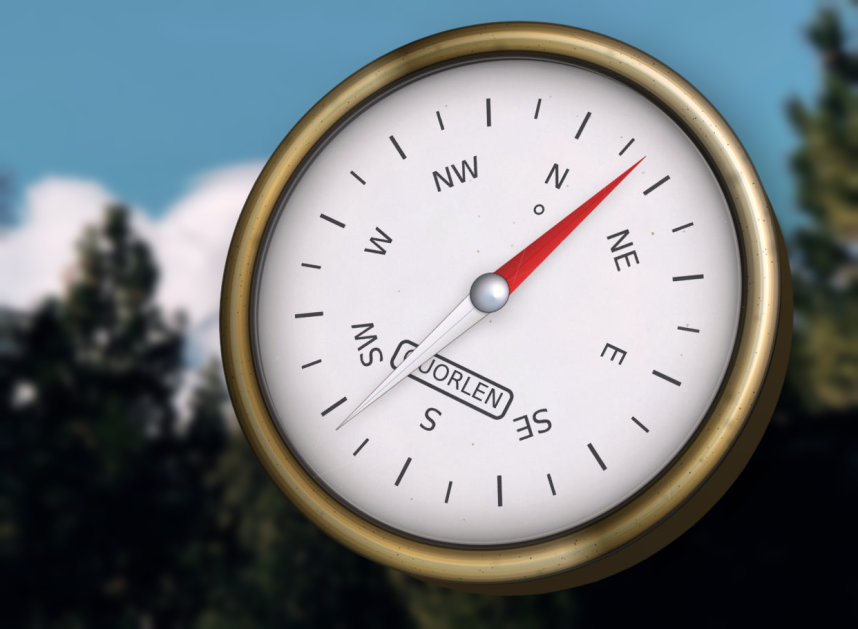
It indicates 22.5 °
